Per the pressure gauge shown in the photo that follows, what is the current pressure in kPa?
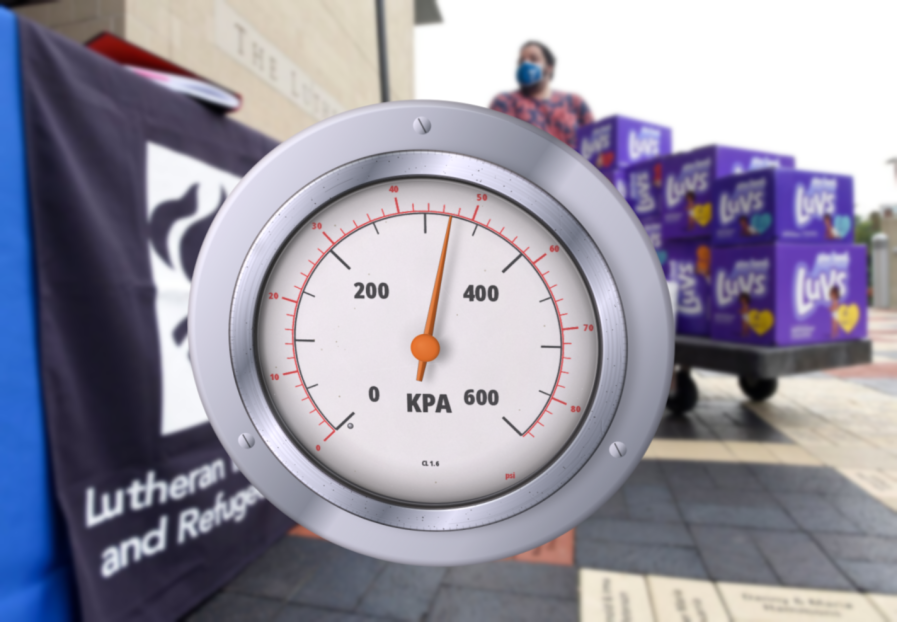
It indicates 325 kPa
